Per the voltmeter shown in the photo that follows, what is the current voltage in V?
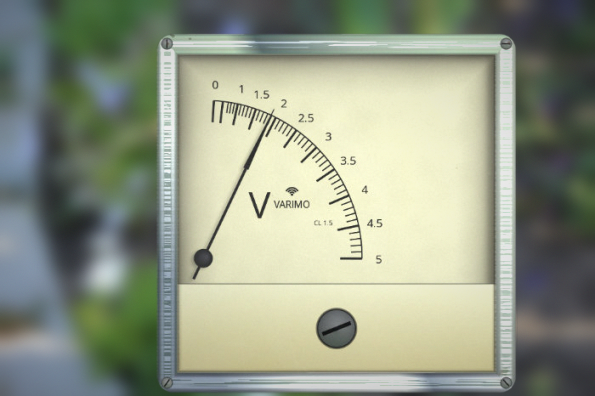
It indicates 1.9 V
